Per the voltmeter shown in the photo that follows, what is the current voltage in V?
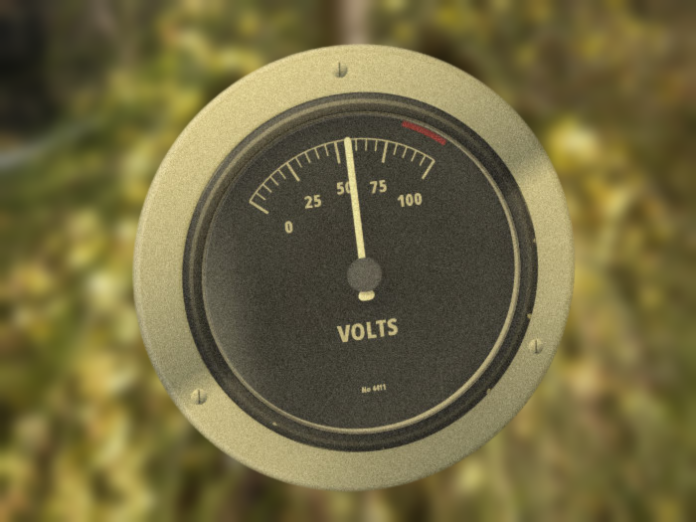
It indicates 55 V
